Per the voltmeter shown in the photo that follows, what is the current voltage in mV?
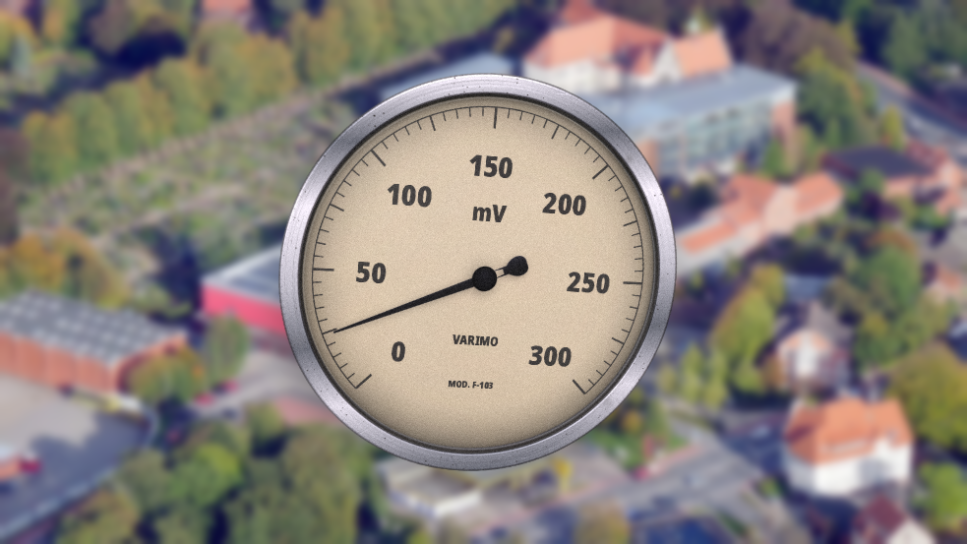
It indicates 25 mV
